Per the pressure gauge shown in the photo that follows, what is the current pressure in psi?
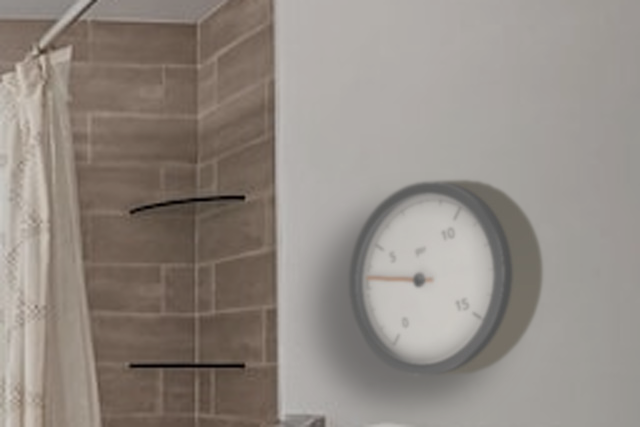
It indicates 3.5 psi
